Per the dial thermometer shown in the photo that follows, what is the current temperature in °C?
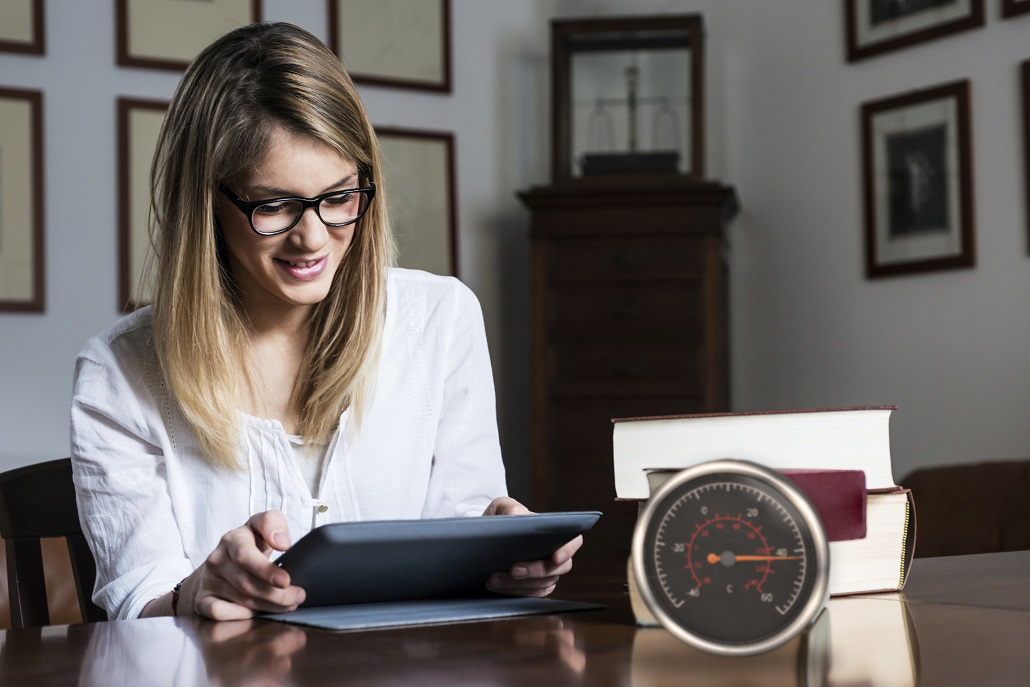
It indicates 42 °C
